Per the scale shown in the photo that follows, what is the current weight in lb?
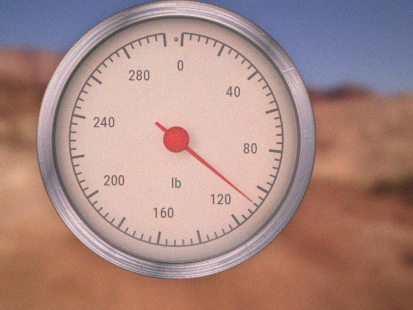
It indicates 108 lb
